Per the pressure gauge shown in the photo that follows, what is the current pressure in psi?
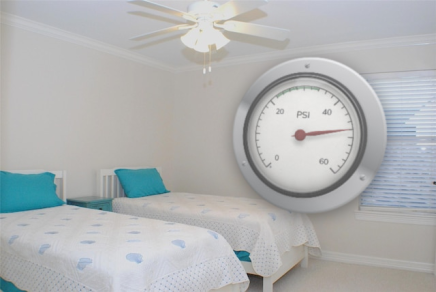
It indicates 48 psi
